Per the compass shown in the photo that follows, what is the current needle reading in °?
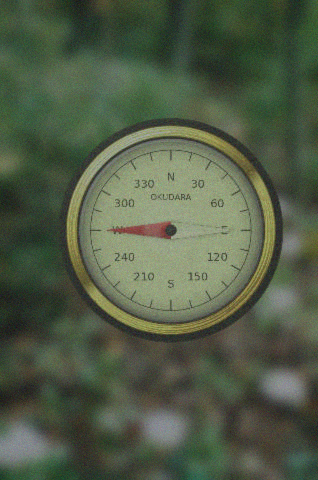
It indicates 270 °
